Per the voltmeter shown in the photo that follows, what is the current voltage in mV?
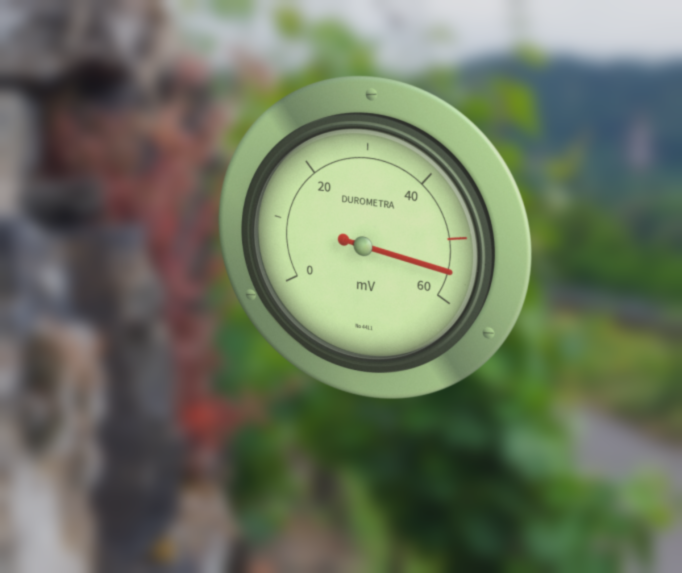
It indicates 55 mV
